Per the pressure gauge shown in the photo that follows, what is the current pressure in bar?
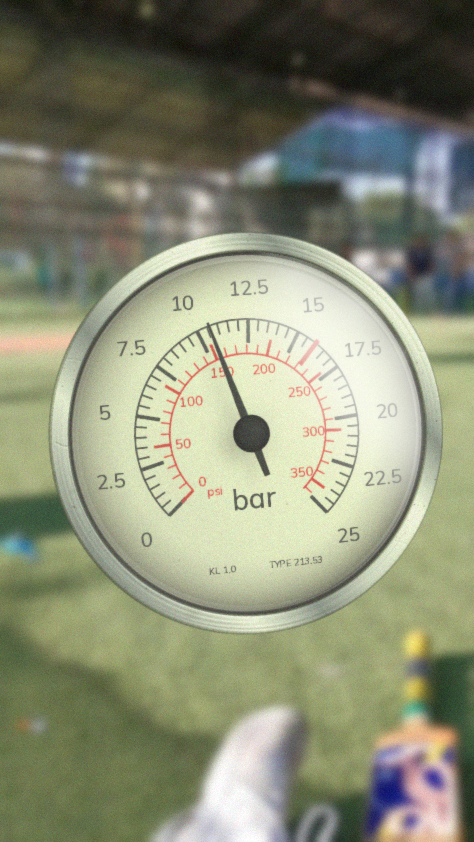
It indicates 10.5 bar
